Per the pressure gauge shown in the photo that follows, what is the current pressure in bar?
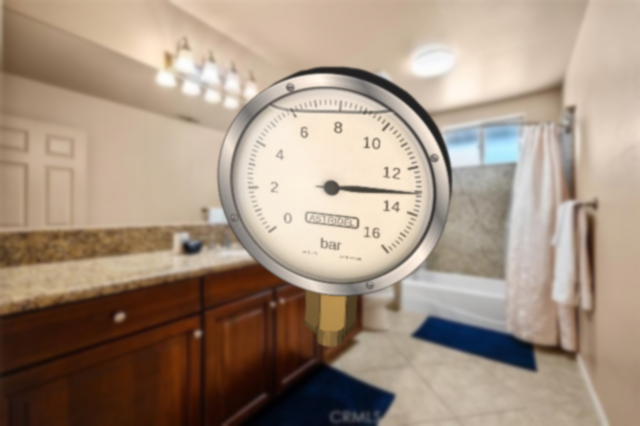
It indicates 13 bar
